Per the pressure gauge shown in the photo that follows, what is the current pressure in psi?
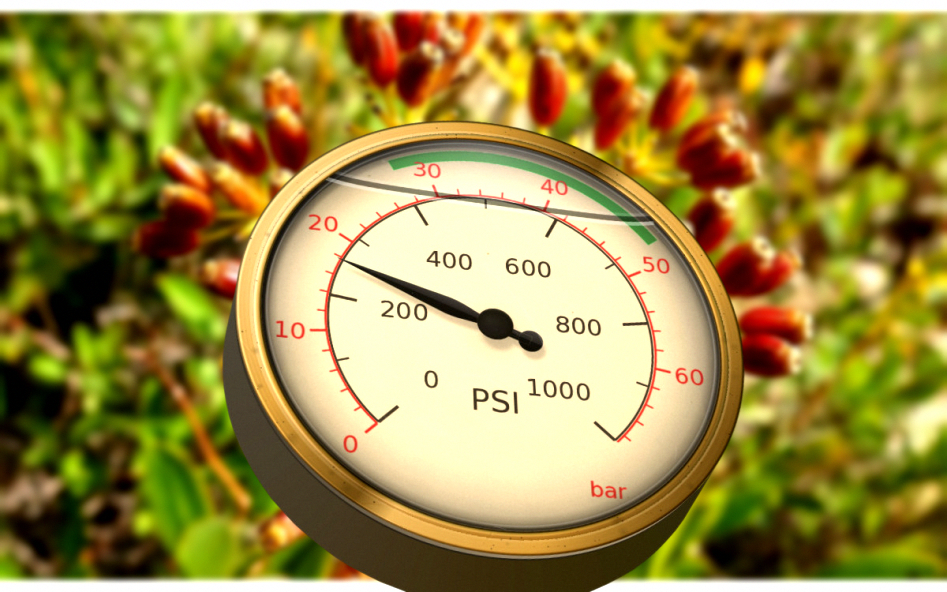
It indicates 250 psi
